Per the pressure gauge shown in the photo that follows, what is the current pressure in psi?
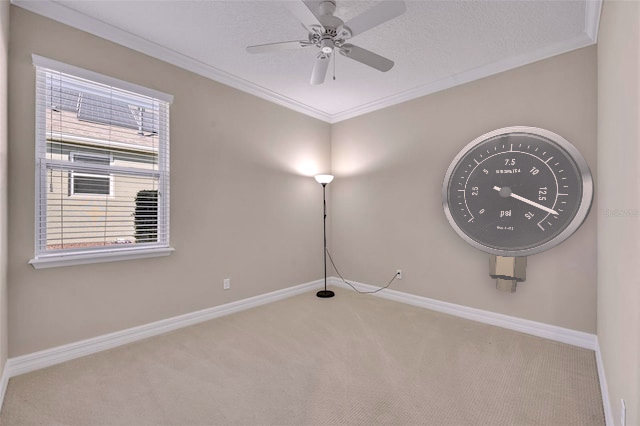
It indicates 13.75 psi
